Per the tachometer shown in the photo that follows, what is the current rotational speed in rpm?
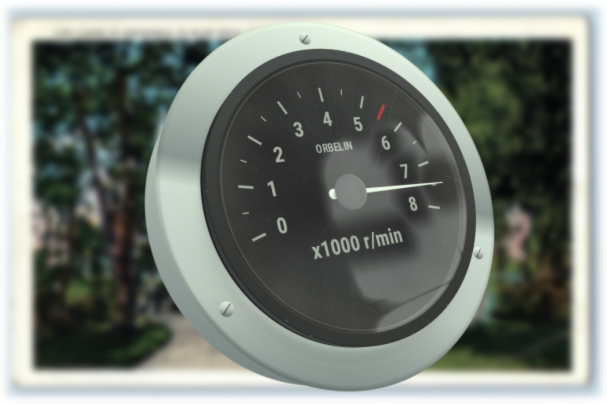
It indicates 7500 rpm
